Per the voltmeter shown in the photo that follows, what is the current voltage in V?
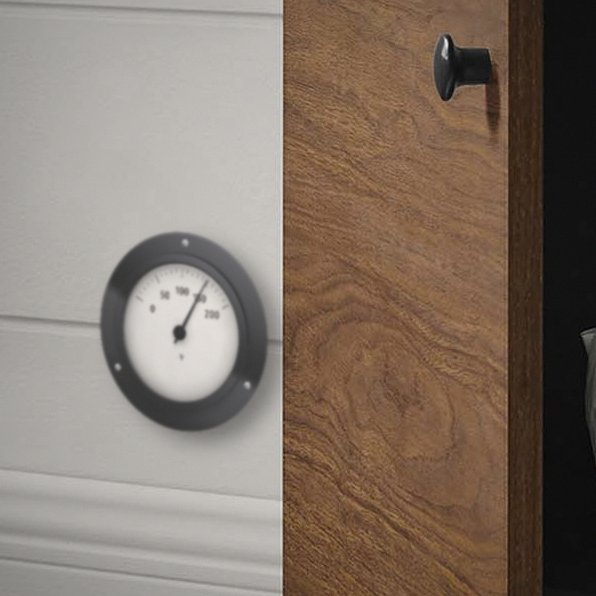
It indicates 150 V
